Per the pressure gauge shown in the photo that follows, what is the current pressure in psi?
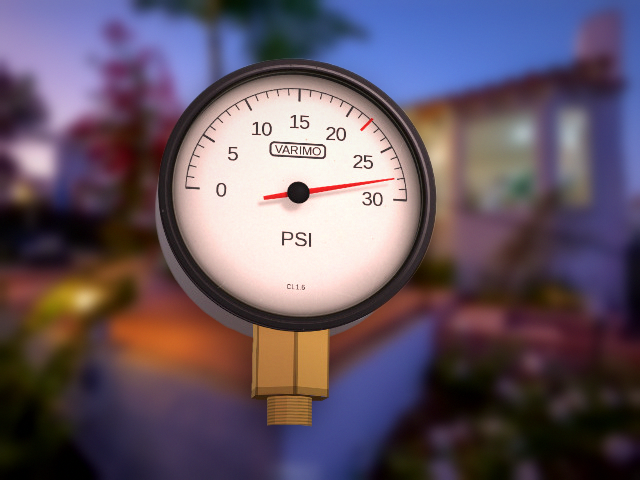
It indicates 28 psi
